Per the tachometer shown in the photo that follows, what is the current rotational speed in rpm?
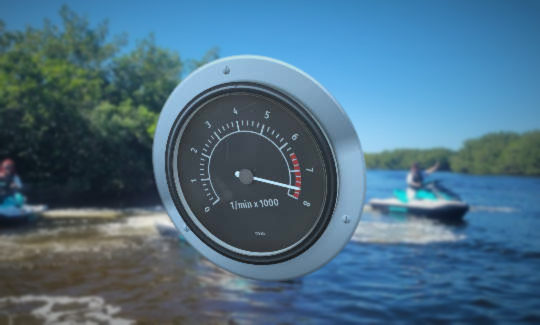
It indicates 7600 rpm
